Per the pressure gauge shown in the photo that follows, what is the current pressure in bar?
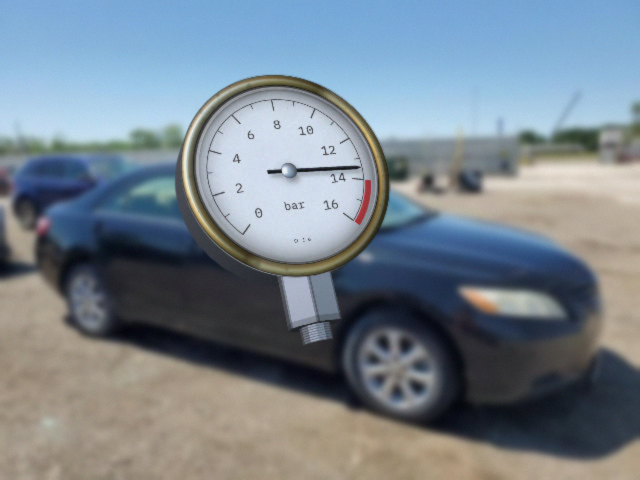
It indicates 13.5 bar
